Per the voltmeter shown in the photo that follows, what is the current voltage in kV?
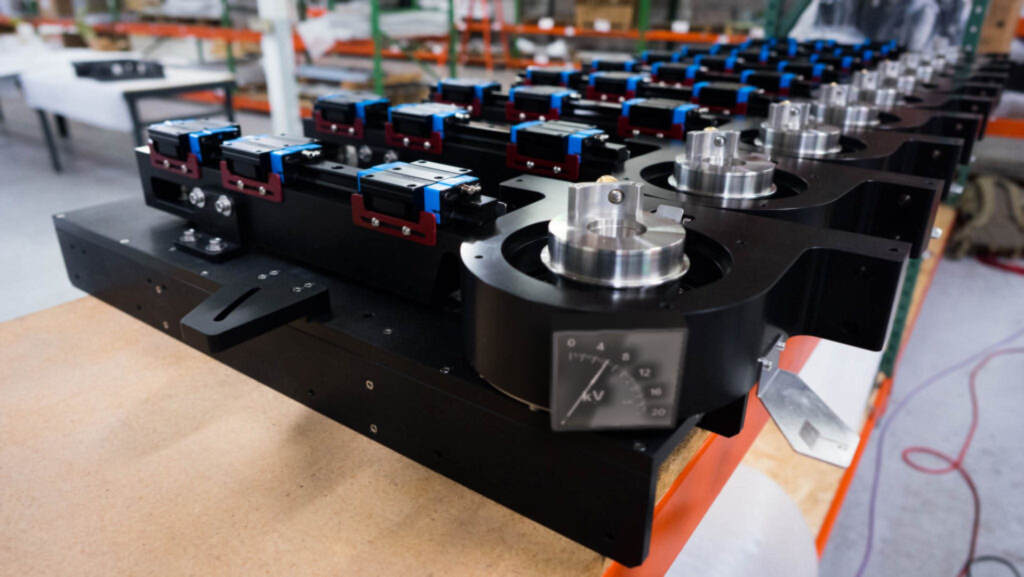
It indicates 6 kV
